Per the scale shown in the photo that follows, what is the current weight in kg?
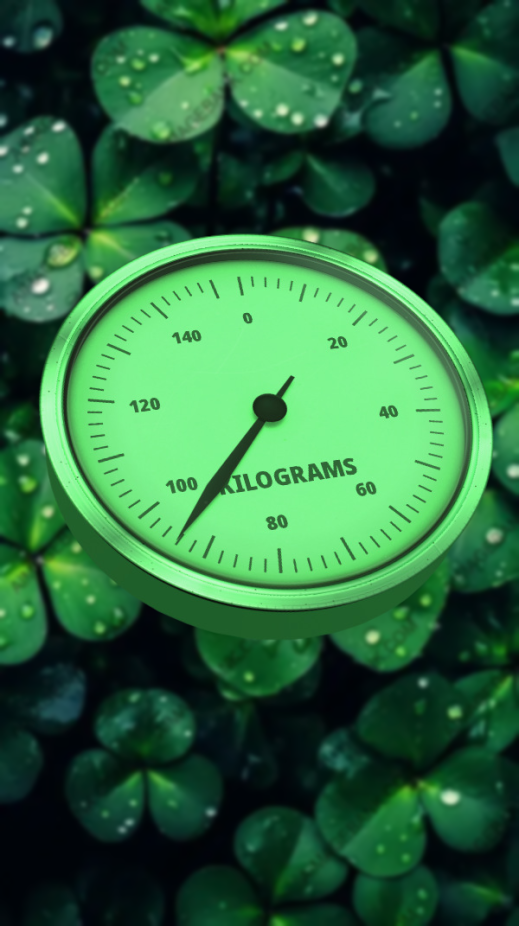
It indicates 94 kg
